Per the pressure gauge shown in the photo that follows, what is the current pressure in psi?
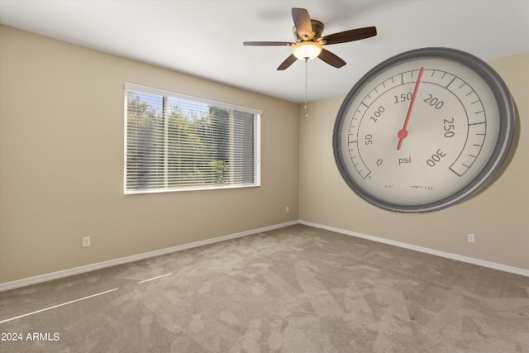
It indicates 170 psi
